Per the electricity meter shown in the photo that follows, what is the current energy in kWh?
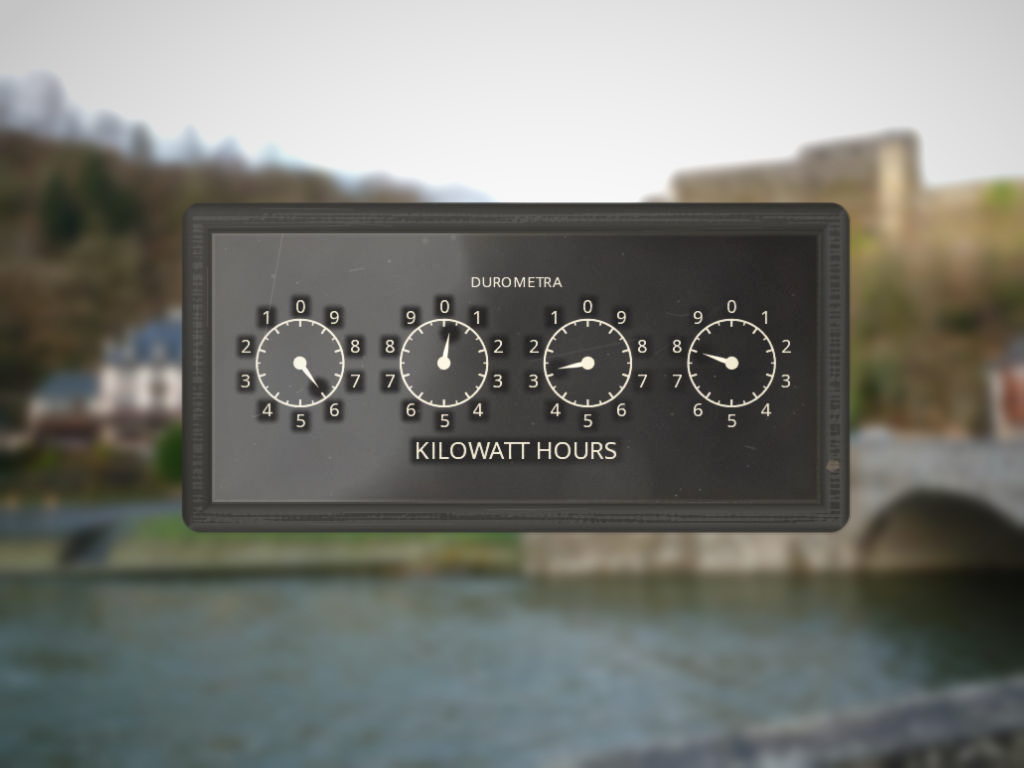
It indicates 6028 kWh
